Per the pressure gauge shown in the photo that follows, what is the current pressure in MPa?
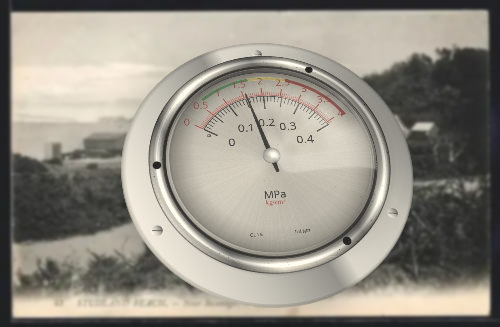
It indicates 0.15 MPa
